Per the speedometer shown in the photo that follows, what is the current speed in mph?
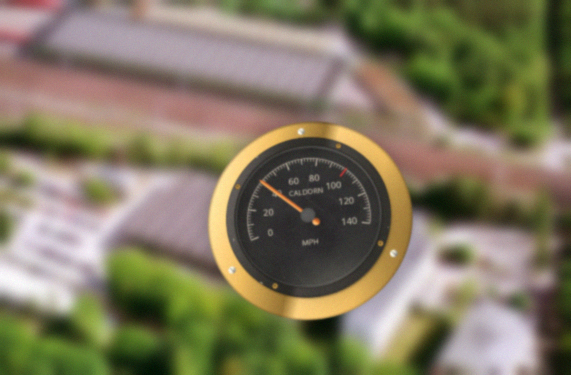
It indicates 40 mph
